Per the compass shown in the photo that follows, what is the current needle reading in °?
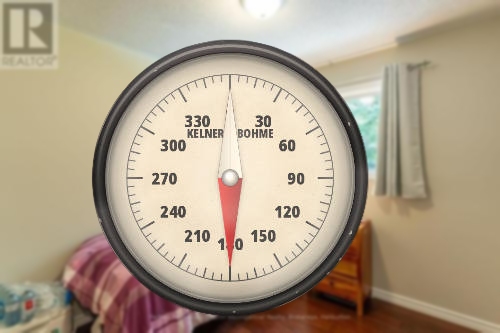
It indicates 180 °
